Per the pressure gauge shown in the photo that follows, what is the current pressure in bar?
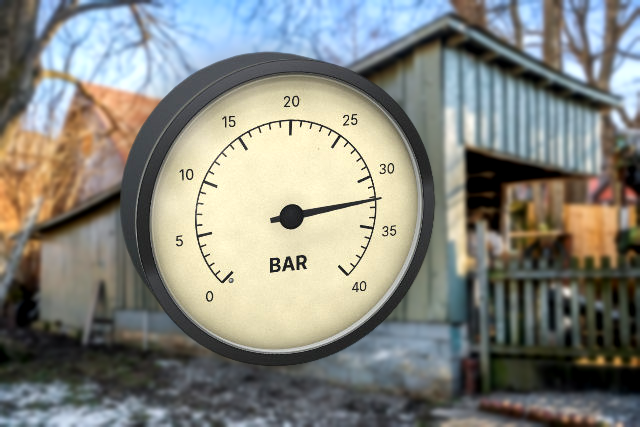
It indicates 32 bar
